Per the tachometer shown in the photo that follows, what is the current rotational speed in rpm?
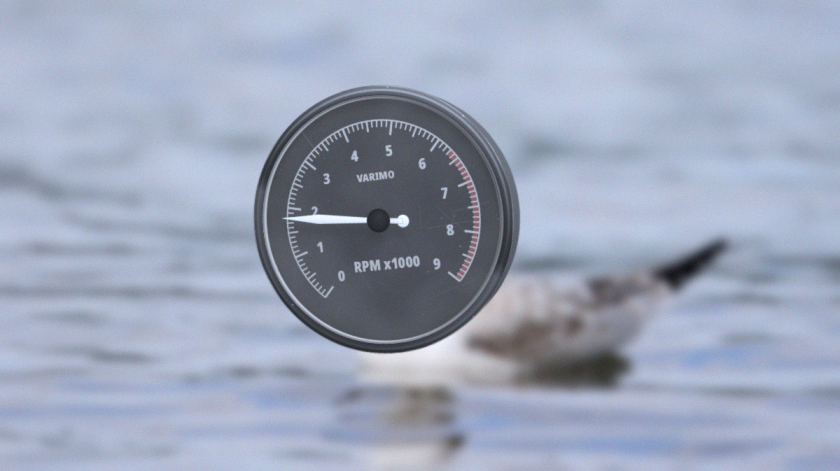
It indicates 1800 rpm
